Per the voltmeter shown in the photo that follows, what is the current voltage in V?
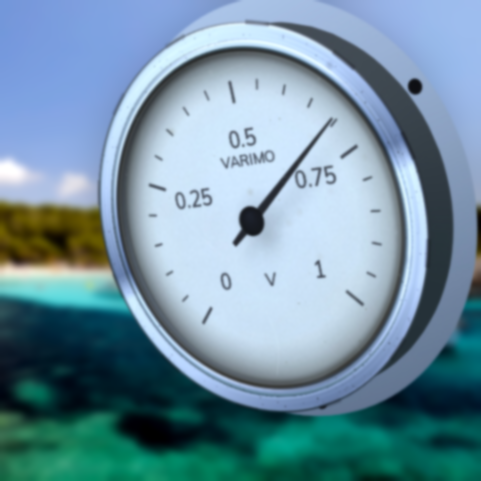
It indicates 0.7 V
